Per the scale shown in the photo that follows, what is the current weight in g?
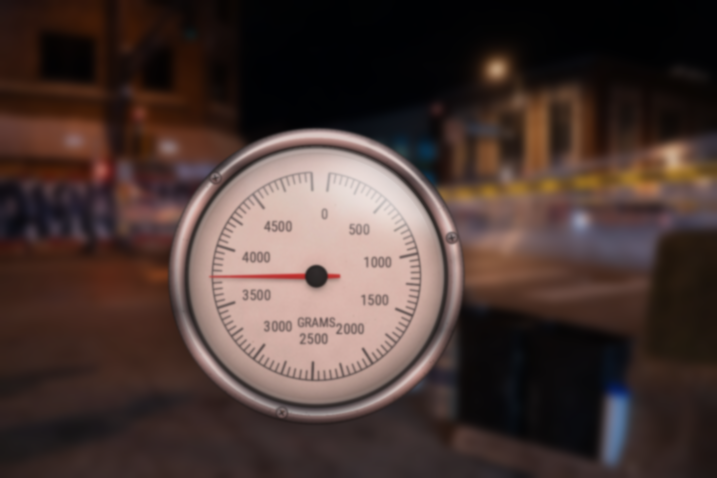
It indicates 3750 g
